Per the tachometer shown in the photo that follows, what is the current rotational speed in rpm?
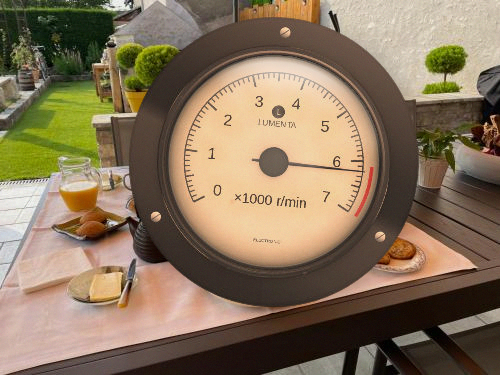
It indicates 6200 rpm
